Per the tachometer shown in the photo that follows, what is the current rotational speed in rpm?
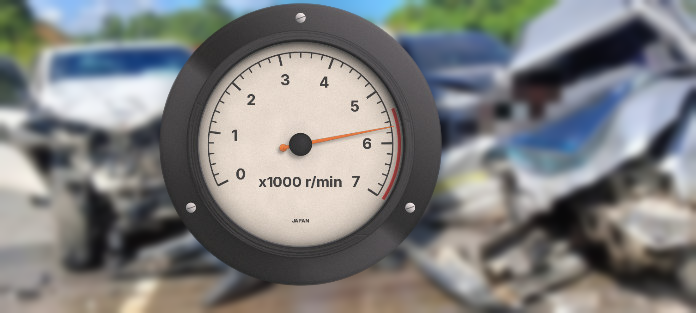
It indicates 5700 rpm
